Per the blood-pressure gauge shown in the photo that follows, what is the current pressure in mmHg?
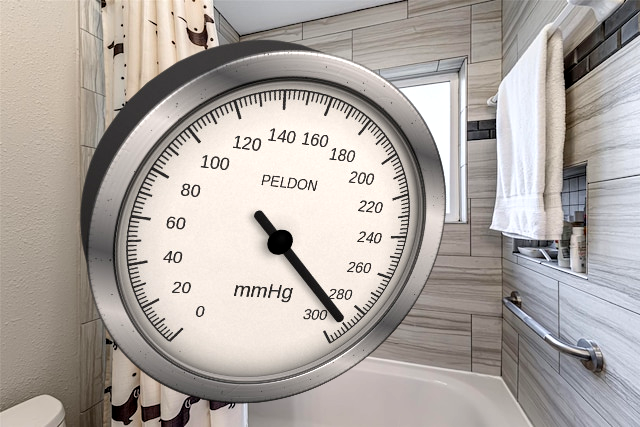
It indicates 290 mmHg
